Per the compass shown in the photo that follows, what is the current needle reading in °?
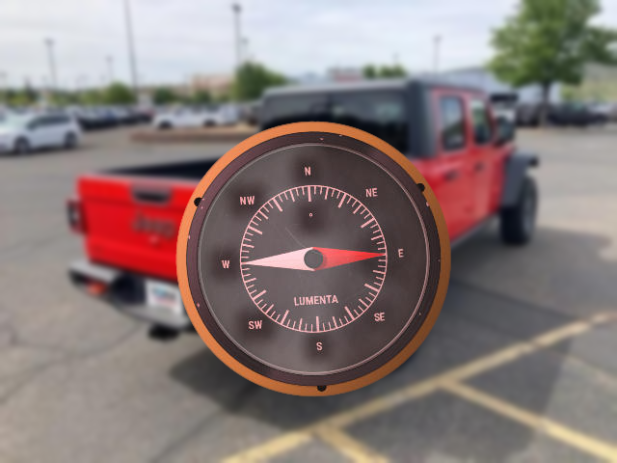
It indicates 90 °
